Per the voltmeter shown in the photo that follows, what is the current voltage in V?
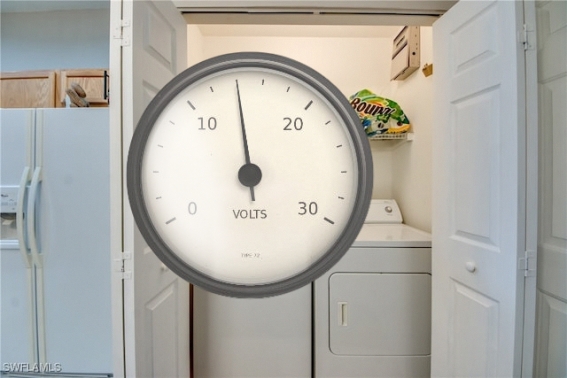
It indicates 14 V
